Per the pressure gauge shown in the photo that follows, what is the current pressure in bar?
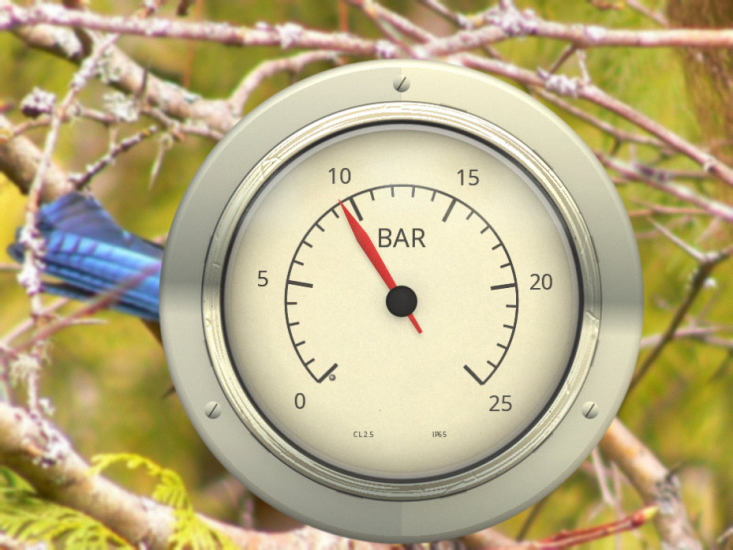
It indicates 9.5 bar
